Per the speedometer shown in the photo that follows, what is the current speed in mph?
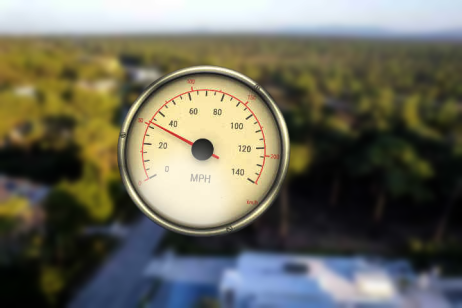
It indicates 32.5 mph
